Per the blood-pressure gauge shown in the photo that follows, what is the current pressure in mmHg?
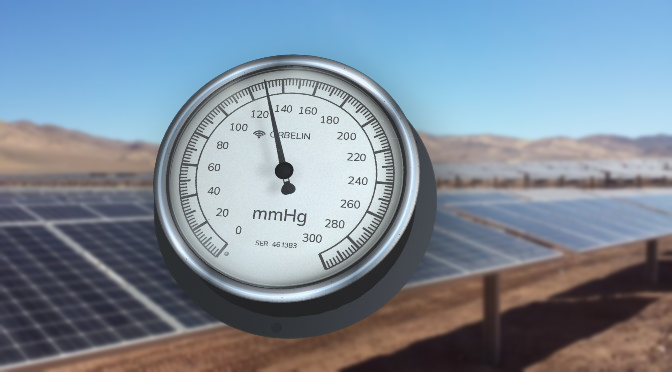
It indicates 130 mmHg
